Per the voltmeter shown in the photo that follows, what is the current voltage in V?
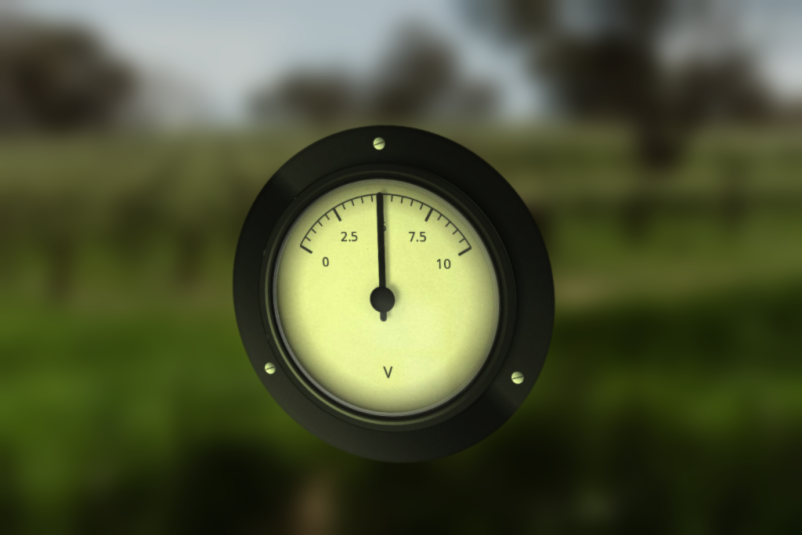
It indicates 5 V
